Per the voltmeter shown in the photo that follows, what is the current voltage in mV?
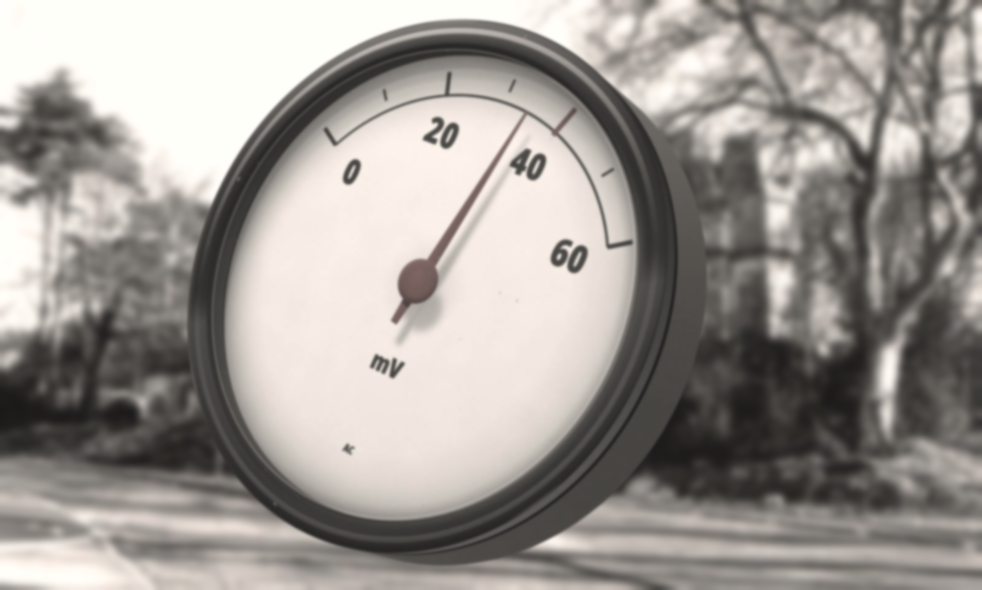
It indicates 35 mV
